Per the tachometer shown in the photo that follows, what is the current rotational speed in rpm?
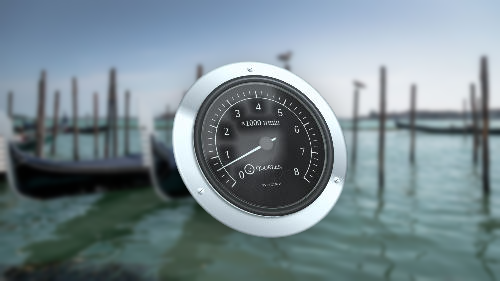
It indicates 600 rpm
